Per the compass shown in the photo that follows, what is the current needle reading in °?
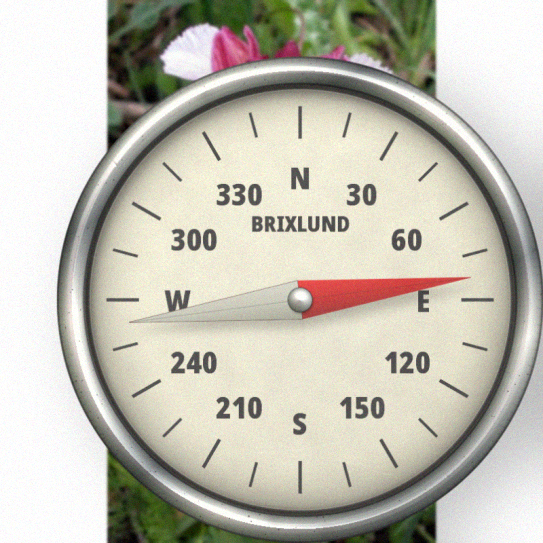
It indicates 82.5 °
